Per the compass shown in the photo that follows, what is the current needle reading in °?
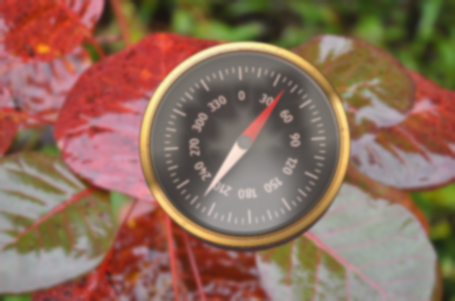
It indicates 40 °
